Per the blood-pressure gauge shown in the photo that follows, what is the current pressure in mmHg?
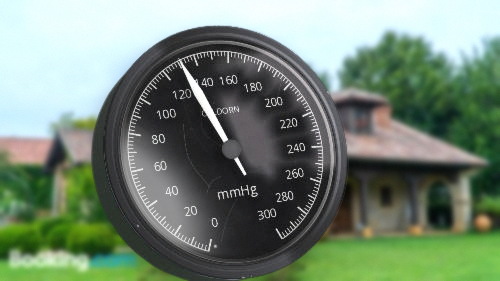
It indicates 130 mmHg
